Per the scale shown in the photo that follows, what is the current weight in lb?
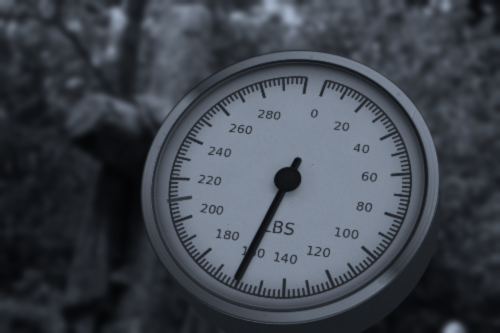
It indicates 160 lb
